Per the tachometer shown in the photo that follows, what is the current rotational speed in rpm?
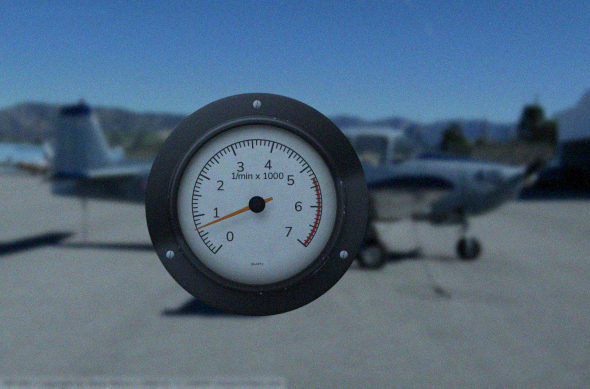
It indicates 700 rpm
